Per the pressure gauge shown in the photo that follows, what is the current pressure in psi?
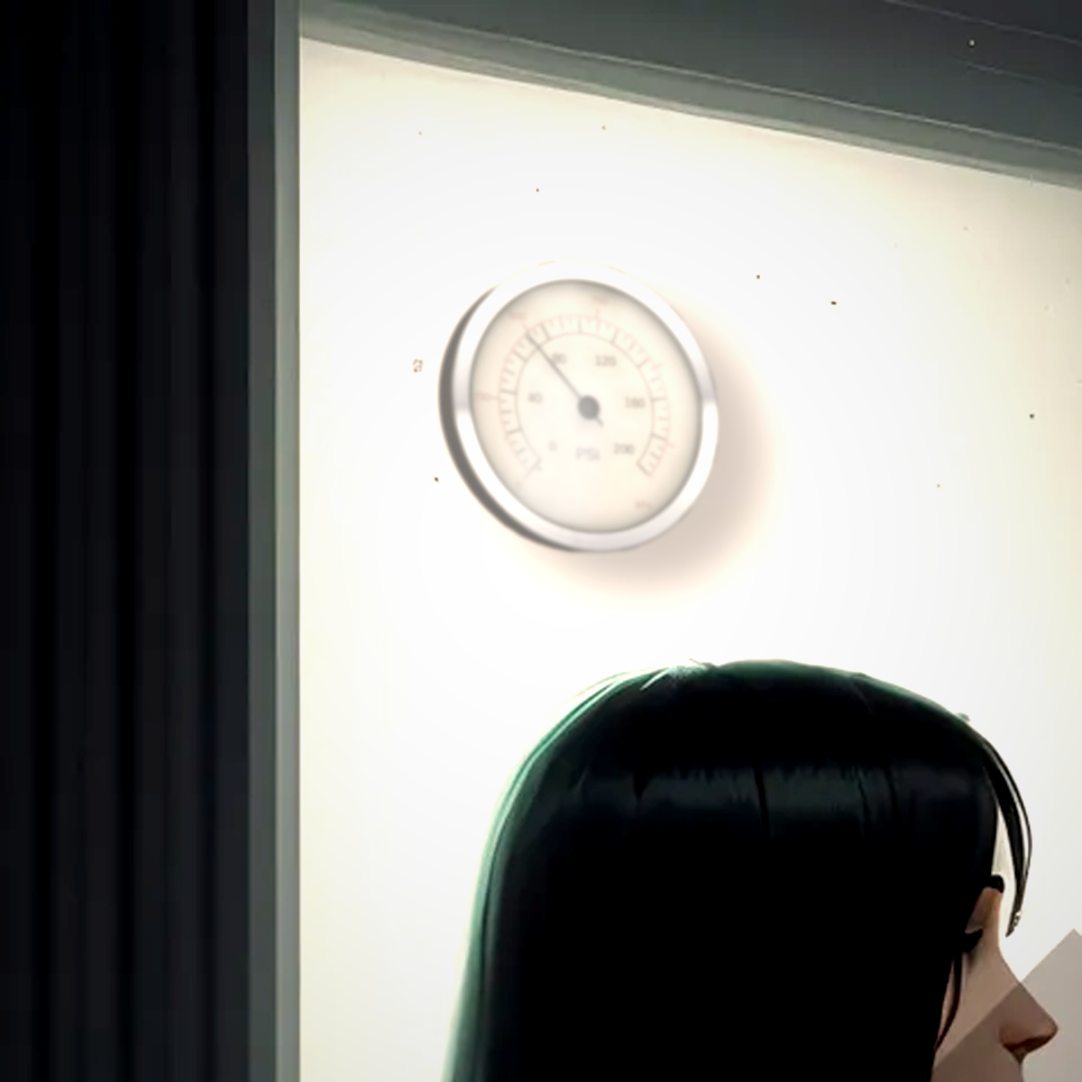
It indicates 70 psi
